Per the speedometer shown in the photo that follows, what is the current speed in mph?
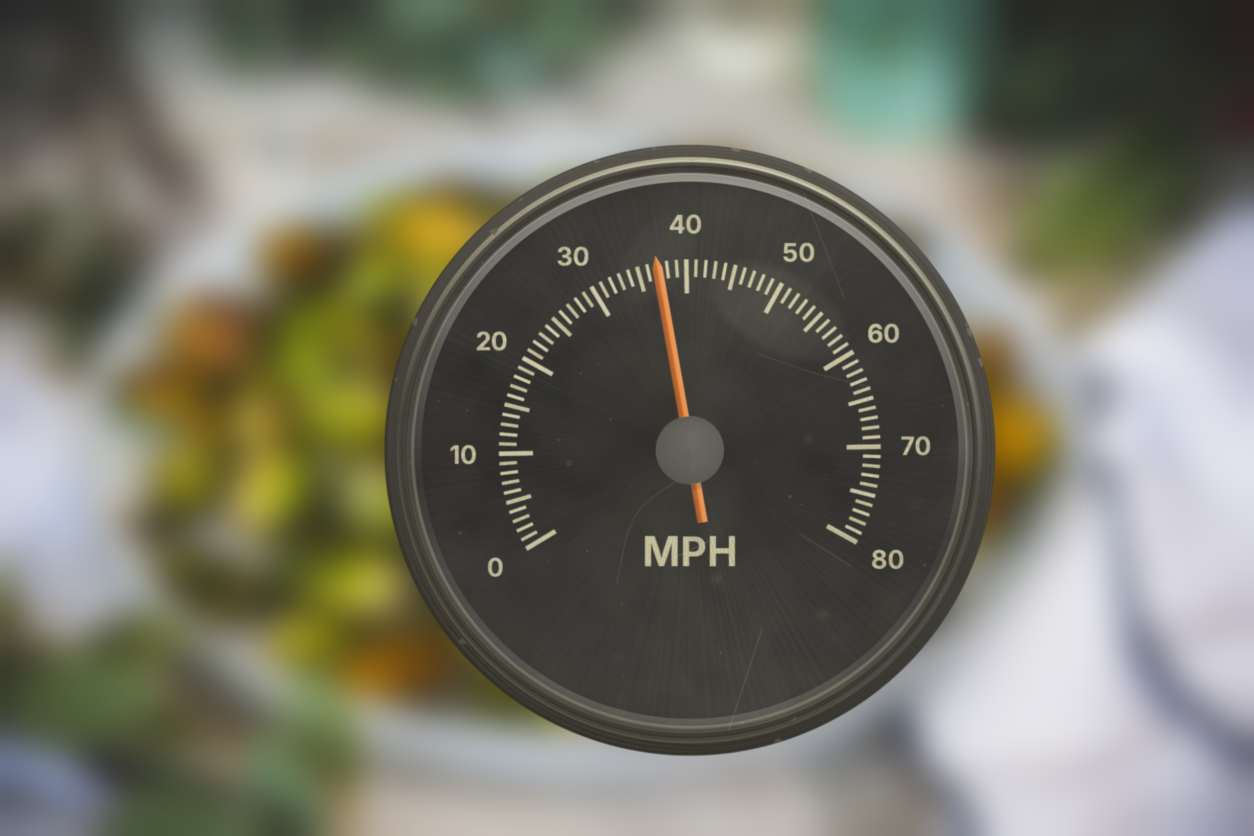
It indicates 37 mph
